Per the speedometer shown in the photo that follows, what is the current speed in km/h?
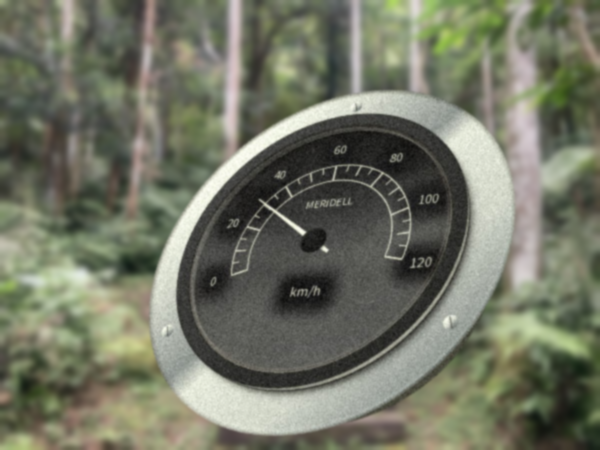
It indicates 30 km/h
